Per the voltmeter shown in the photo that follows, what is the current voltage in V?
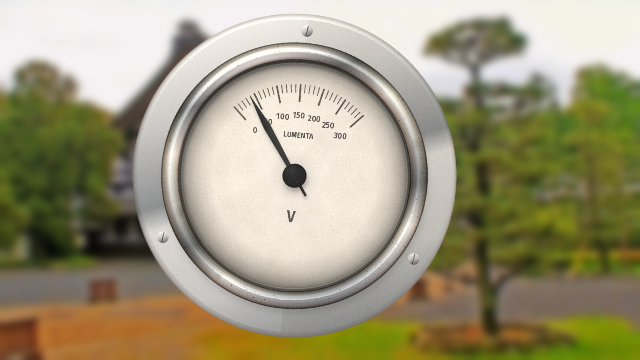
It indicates 40 V
